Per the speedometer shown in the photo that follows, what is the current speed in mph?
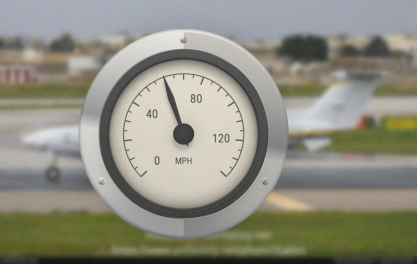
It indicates 60 mph
